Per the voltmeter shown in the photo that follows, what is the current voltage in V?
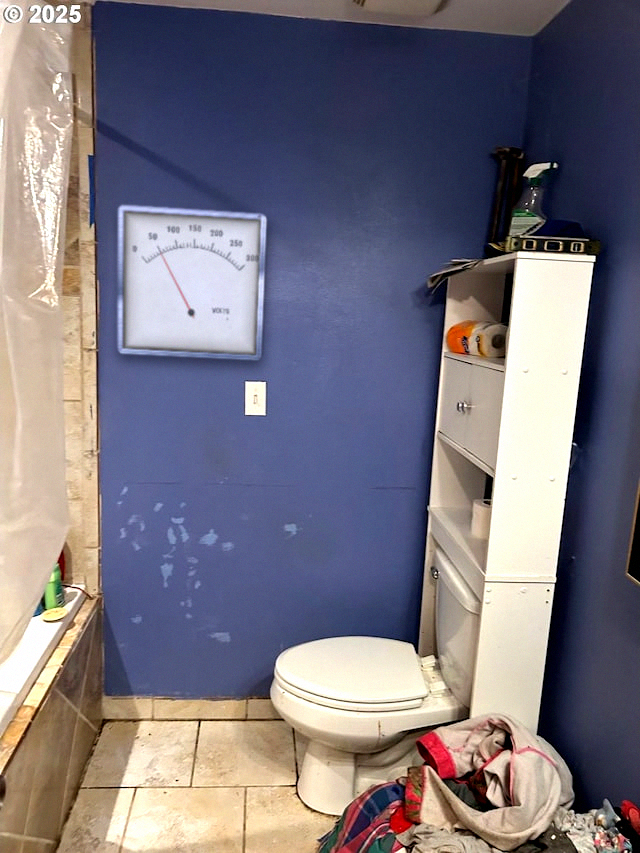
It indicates 50 V
